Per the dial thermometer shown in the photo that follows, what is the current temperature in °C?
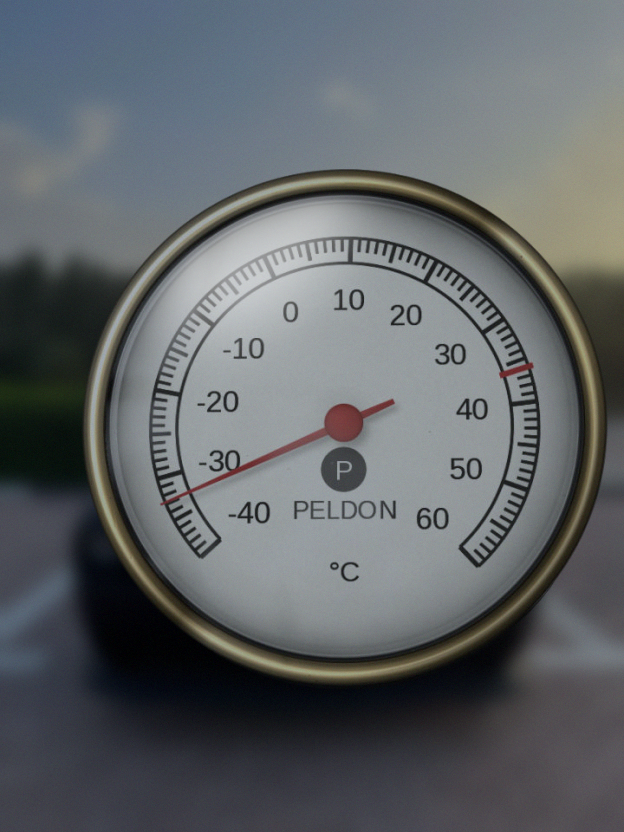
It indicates -33 °C
